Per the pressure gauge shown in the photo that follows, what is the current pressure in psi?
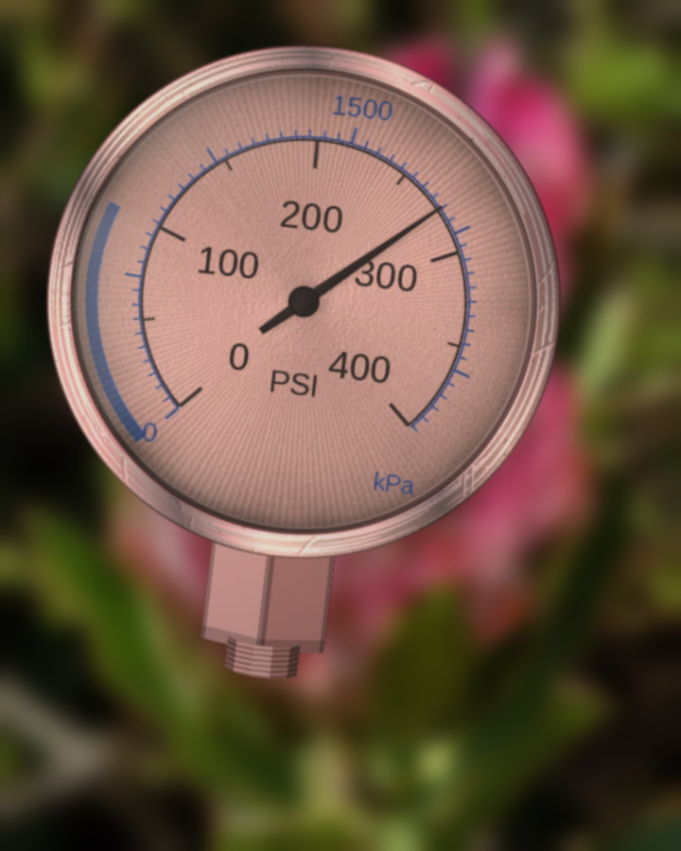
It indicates 275 psi
